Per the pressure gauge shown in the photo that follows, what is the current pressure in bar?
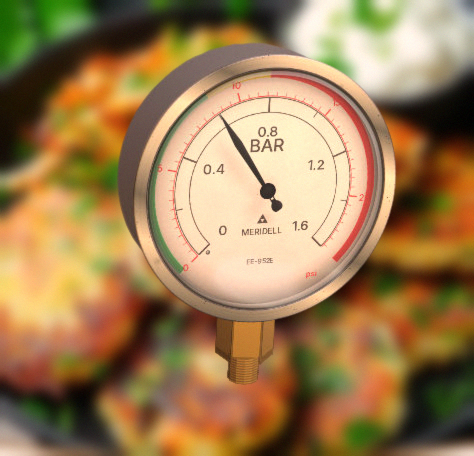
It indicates 0.6 bar
